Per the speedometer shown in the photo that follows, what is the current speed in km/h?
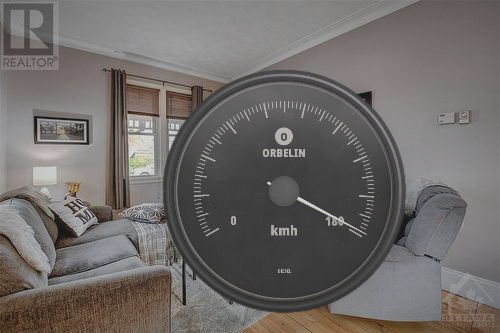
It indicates 178 km/h
